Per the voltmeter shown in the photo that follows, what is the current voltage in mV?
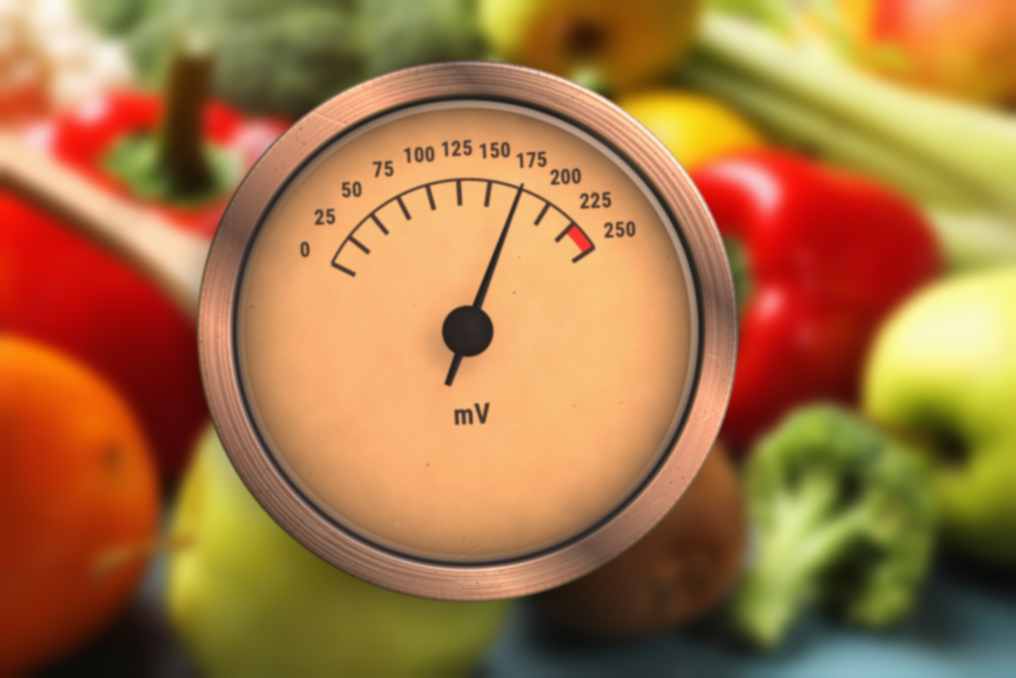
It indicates 175 mV
